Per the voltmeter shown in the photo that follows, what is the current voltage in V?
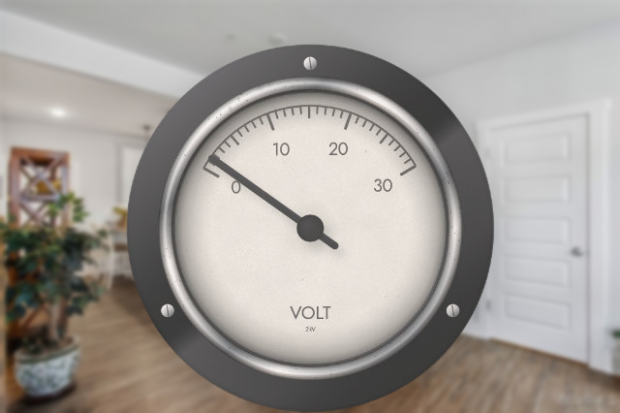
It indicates 1.5 V
